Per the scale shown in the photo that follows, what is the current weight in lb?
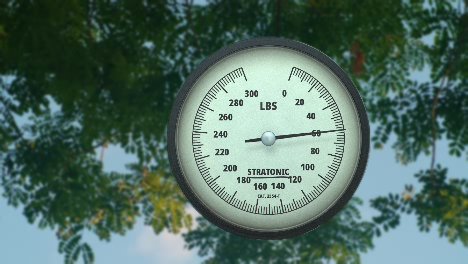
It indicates 60 lb
